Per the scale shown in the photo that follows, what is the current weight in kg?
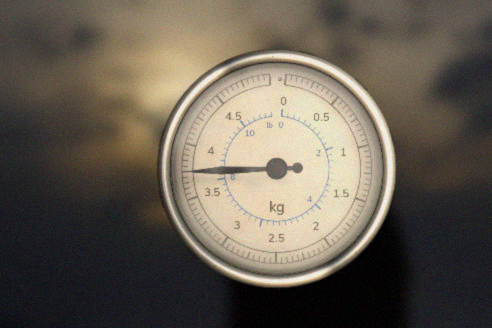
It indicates 3.75 kg
